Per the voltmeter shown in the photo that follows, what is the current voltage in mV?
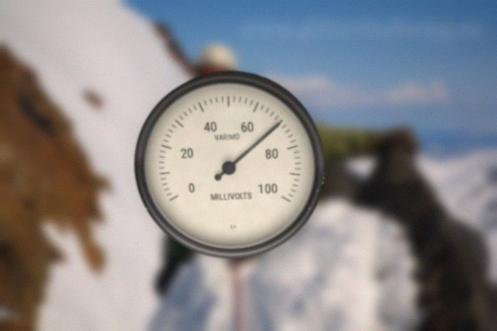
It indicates 70 mV
